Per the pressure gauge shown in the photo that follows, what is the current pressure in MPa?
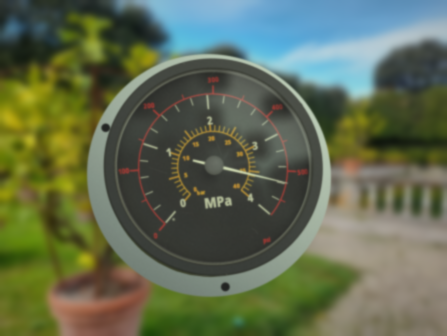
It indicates 3.6 MPa
